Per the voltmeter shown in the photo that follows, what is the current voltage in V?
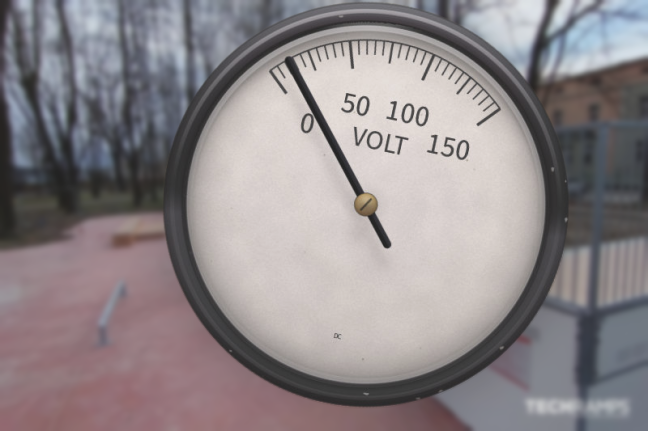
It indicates 12.5 V
